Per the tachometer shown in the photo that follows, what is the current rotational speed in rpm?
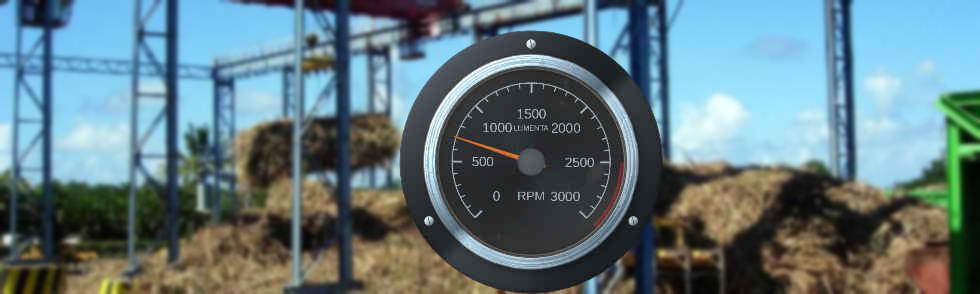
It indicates 700 rpm
